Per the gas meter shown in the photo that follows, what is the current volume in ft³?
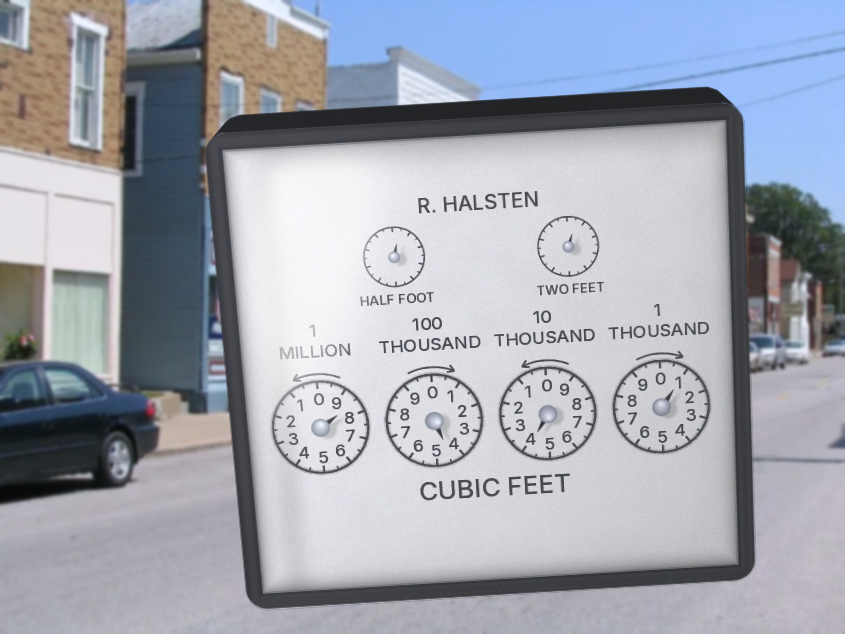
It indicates 844100 ft³
